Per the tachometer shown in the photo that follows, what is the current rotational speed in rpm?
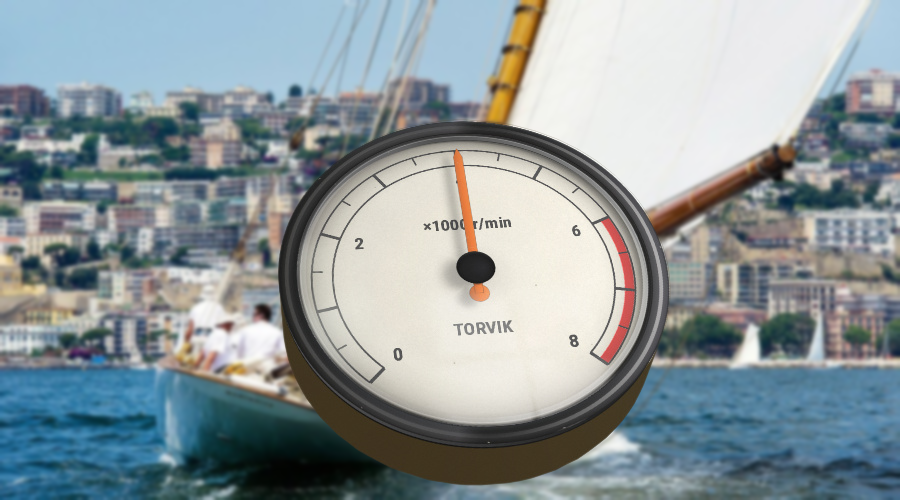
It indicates 4000 rpm
